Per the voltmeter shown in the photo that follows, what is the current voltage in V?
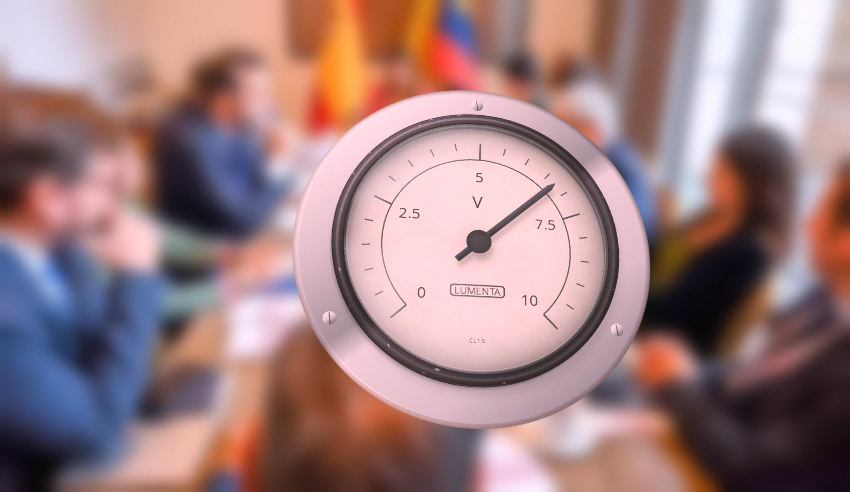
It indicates 6.75 V
